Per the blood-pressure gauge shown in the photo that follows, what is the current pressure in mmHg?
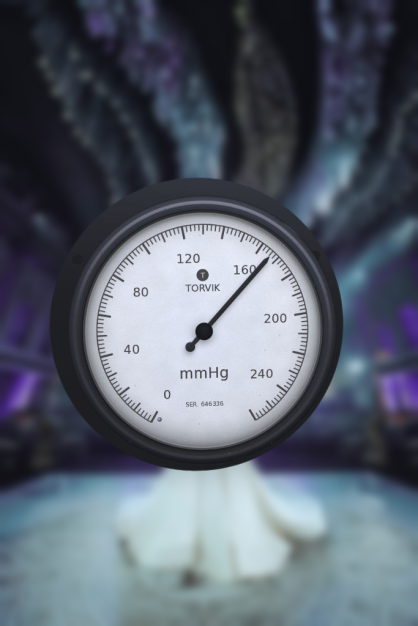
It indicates 166 mmHg
